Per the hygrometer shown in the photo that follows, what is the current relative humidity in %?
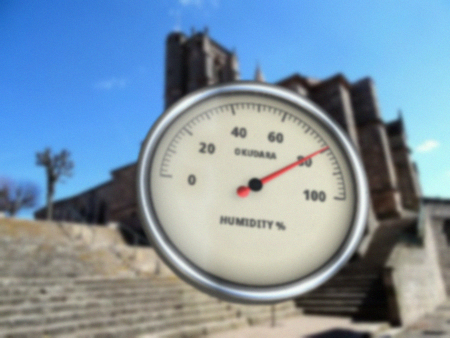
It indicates 80 %
